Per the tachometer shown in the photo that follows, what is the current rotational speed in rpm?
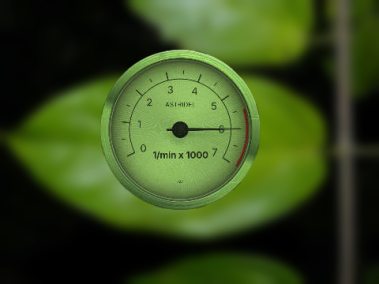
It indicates 6000 rpm
